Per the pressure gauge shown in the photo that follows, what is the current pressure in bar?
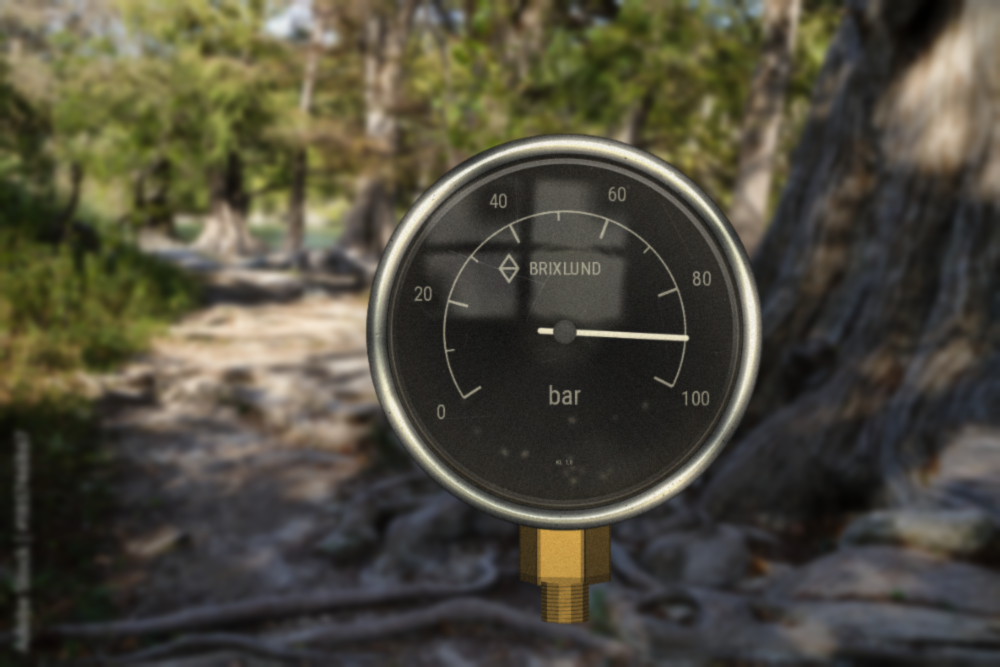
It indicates 90 bar
